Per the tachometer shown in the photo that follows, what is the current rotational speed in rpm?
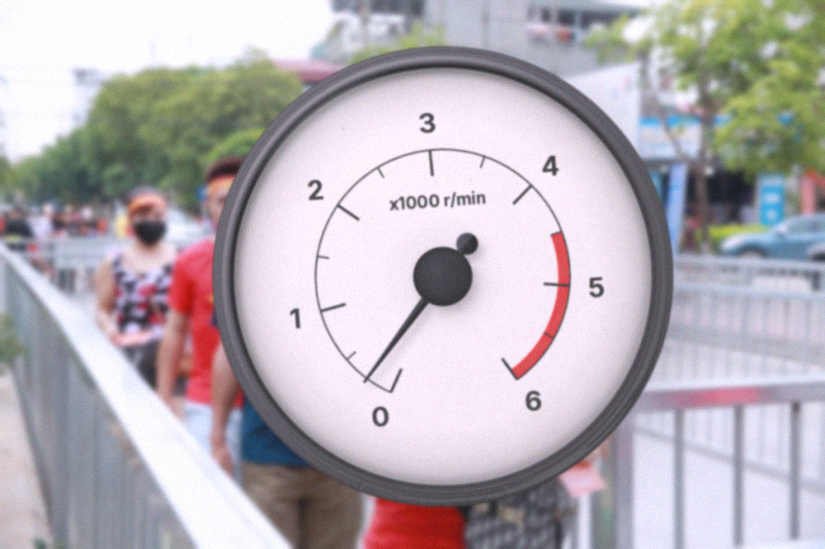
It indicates 250 rpm
